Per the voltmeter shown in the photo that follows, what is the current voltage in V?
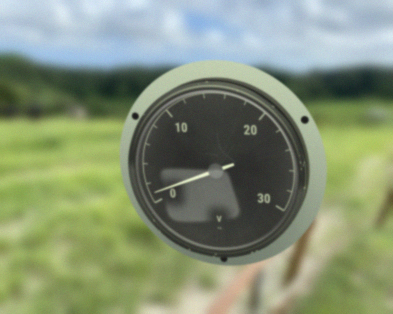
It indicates 1 V
